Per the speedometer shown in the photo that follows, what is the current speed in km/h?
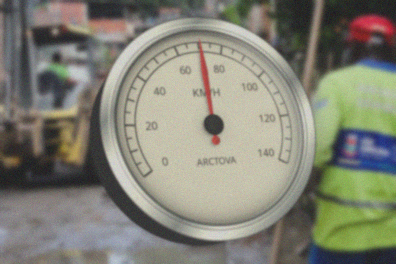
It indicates 70 km/h
